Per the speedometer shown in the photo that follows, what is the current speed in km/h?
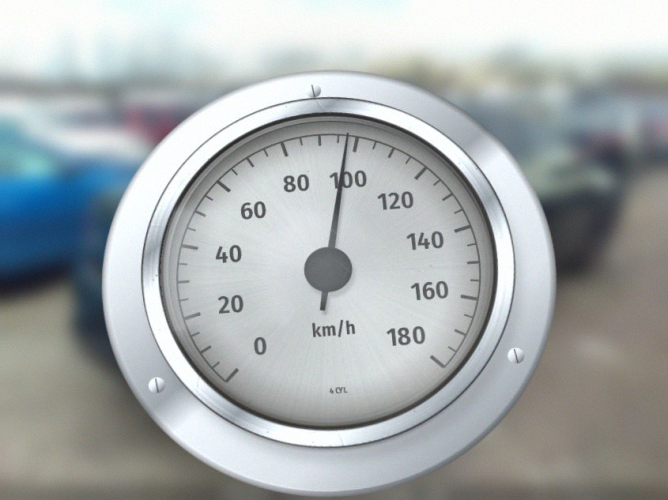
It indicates 97.5 km/h
